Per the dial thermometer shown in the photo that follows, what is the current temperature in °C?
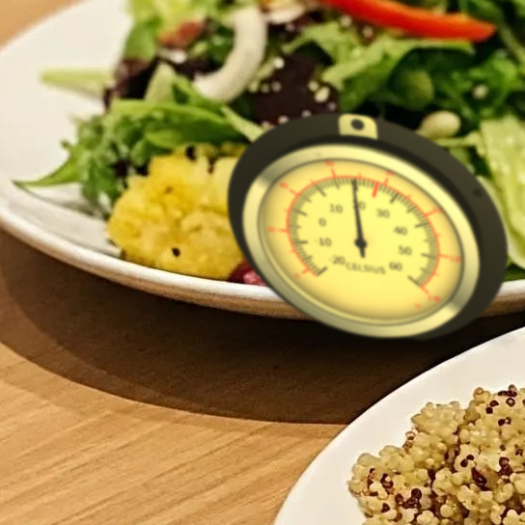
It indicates 20 °C
